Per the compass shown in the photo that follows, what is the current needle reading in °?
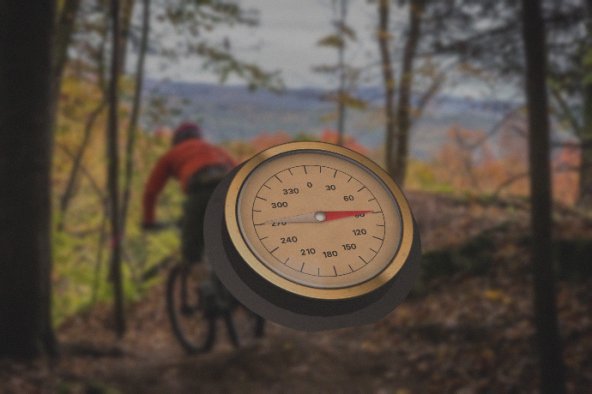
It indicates 90 °
